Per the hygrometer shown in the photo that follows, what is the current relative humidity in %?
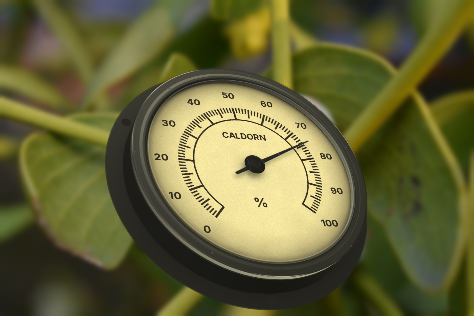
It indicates 75 %
